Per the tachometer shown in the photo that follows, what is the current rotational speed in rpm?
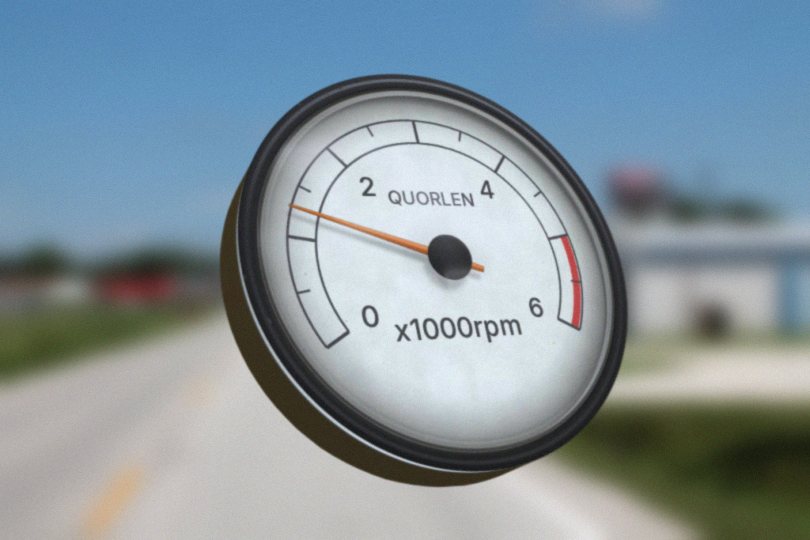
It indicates 1250 rpm
